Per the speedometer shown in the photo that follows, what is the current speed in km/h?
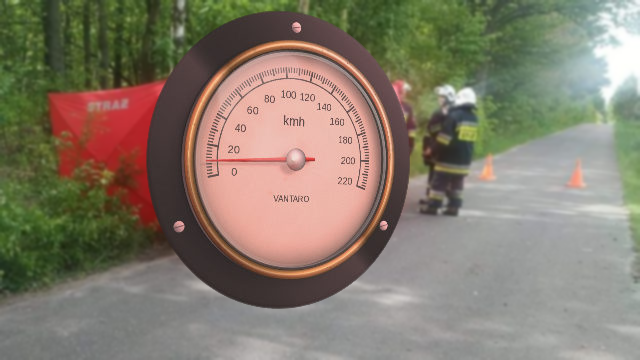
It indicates 10 km/h
